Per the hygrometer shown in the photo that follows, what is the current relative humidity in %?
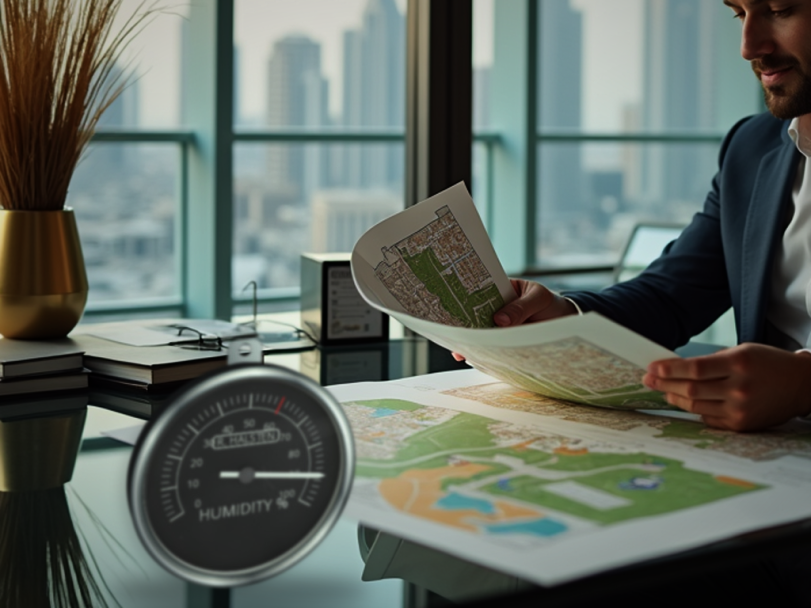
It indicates 90 %
